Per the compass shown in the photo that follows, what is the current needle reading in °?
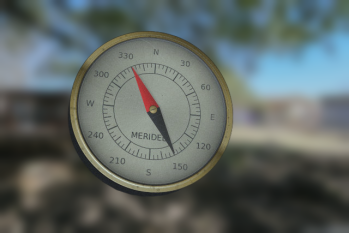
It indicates 330 °
